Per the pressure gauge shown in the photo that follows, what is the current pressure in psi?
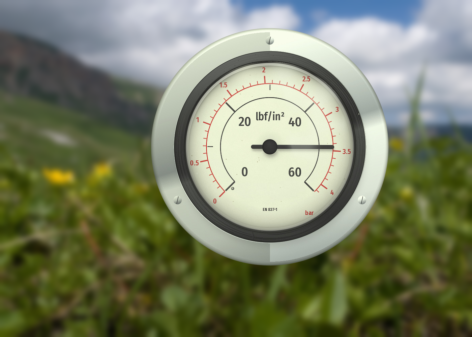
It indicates 50 psi
